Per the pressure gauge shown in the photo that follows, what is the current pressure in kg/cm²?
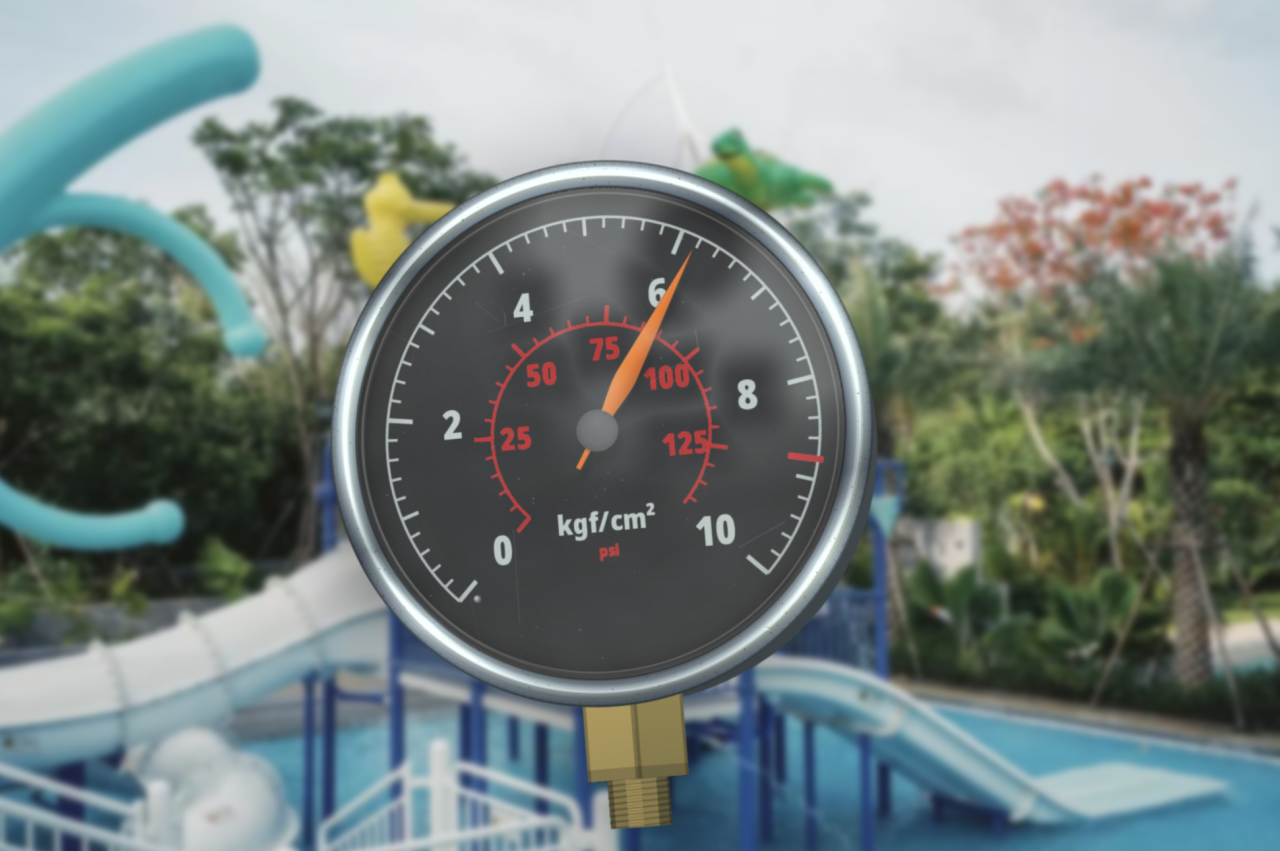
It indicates 6.2 kg/cm²
